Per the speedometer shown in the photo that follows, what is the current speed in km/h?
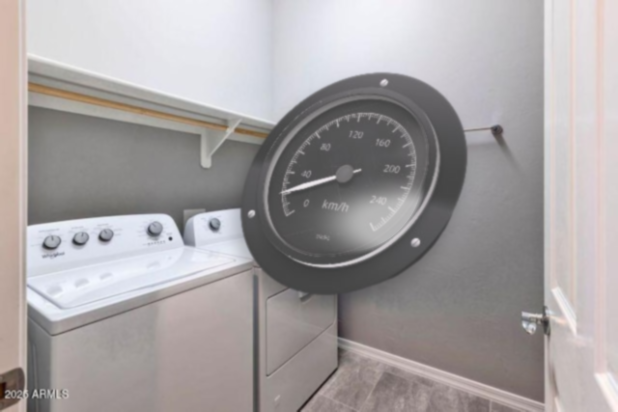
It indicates 20 km/h
